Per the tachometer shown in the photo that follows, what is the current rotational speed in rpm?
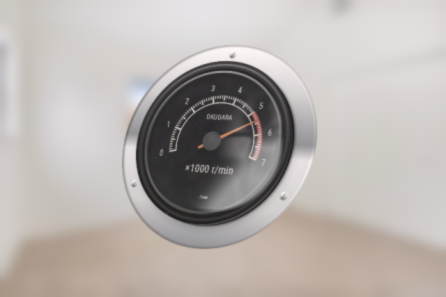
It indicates 5500 rpm
